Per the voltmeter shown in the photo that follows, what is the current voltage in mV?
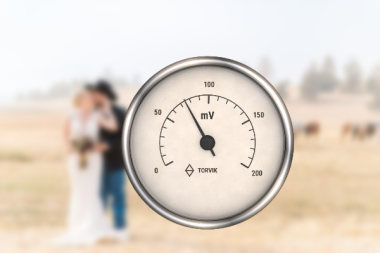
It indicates 75 mV
